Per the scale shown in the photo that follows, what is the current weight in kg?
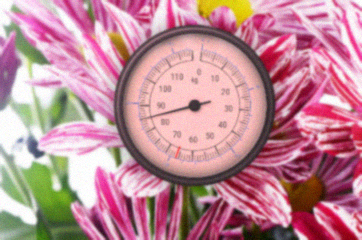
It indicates 85 kg
